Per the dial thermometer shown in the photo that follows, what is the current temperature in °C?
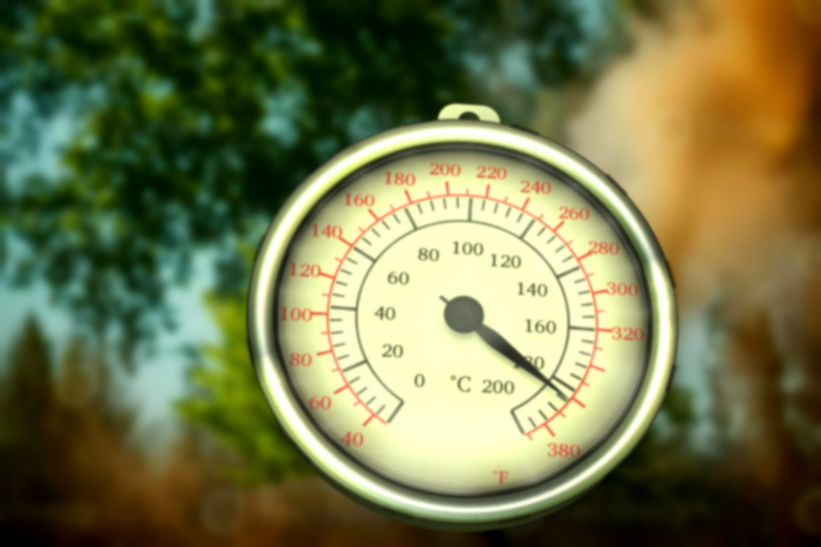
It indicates 184 °C
